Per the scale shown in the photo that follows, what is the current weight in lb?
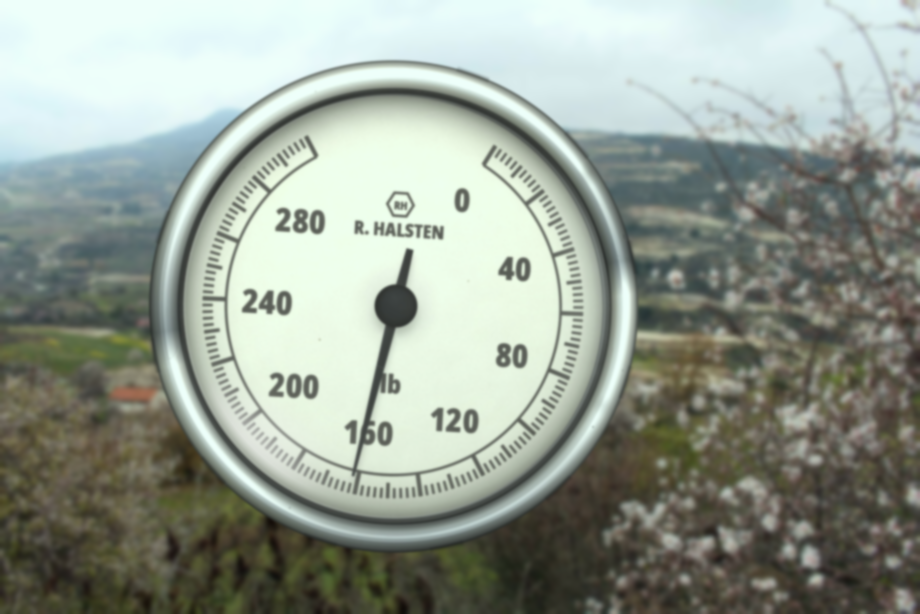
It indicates 162 lb
